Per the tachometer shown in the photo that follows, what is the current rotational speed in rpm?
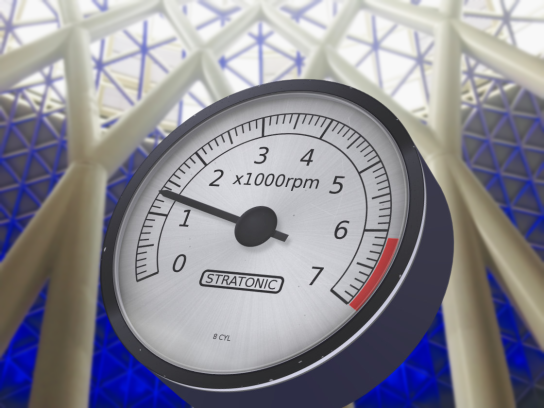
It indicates 1300 rpm
